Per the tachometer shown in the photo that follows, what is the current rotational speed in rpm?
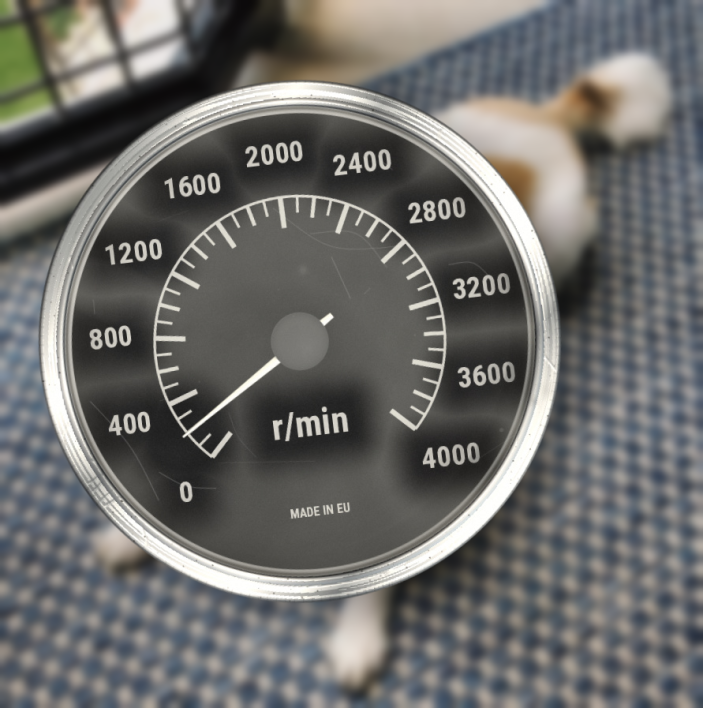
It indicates 200 rpm
